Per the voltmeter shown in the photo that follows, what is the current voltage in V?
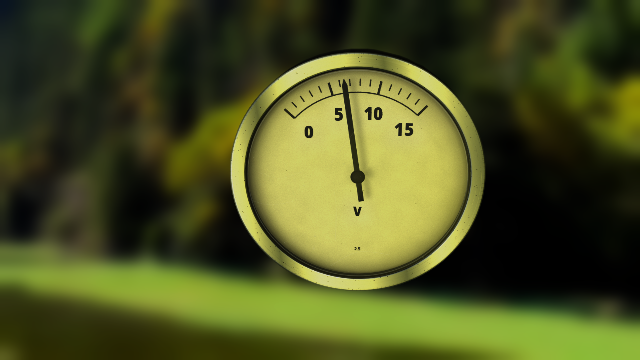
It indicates 6.5 V
